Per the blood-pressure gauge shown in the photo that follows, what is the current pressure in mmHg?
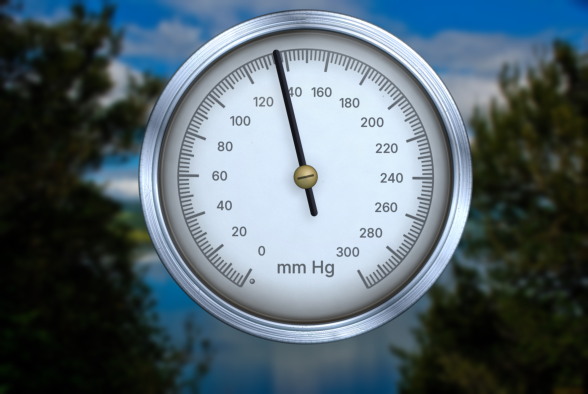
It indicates 136 mmHg
